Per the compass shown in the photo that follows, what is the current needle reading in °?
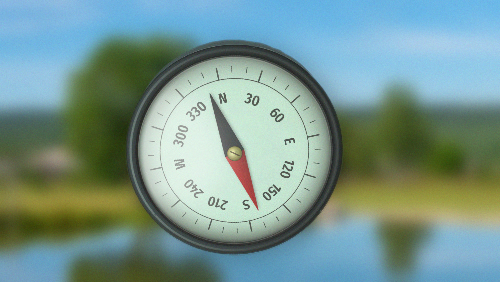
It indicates 170 °
